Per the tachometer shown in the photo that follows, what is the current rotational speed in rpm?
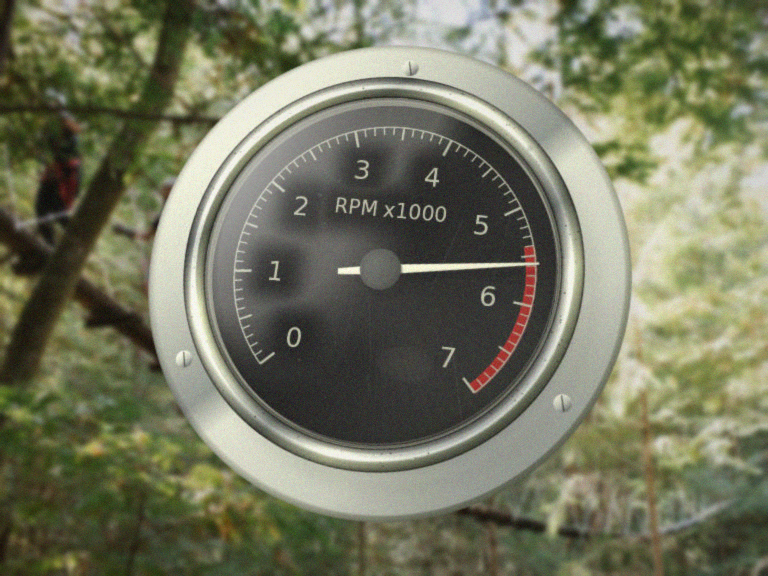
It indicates 5600 rpm
